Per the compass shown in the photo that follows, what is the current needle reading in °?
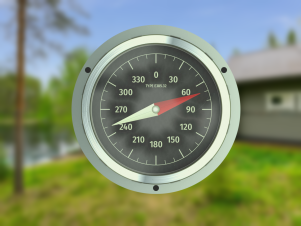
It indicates 70 °
